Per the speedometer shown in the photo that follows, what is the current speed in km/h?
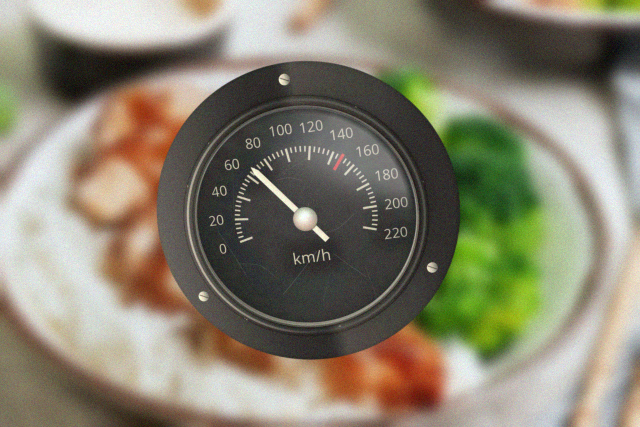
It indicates 68 km/h
